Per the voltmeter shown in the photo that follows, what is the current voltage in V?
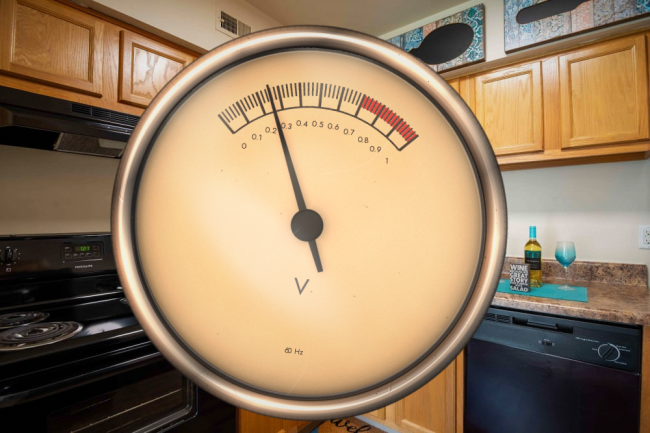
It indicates 0.26 V
